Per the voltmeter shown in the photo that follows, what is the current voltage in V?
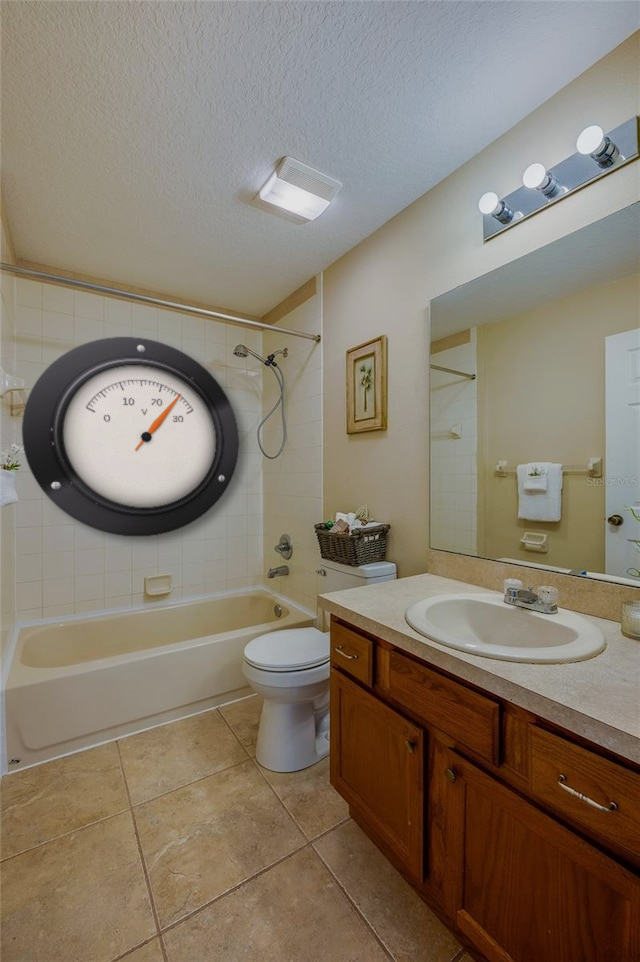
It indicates 25 V
